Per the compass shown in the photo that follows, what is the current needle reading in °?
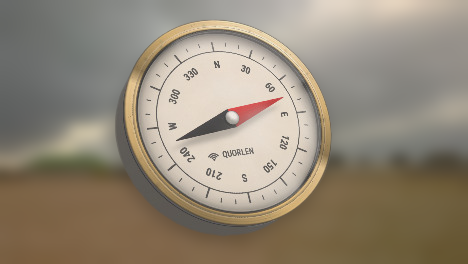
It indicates 75 °
